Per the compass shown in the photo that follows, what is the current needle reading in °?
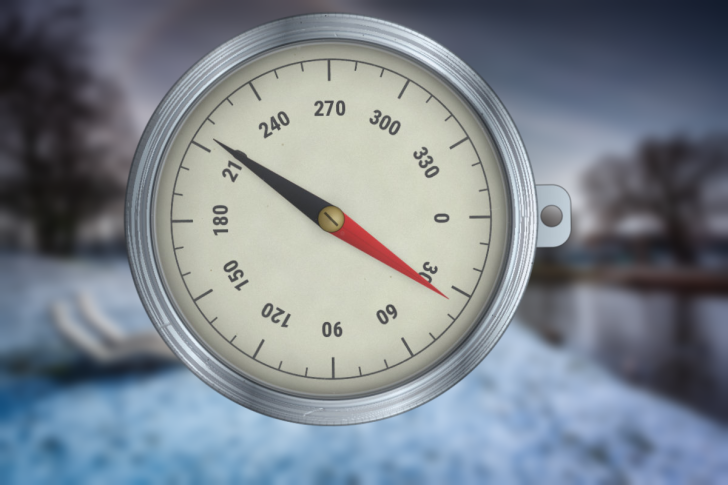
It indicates 35 °
